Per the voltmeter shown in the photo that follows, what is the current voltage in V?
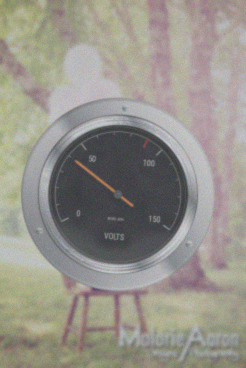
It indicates 40 V
